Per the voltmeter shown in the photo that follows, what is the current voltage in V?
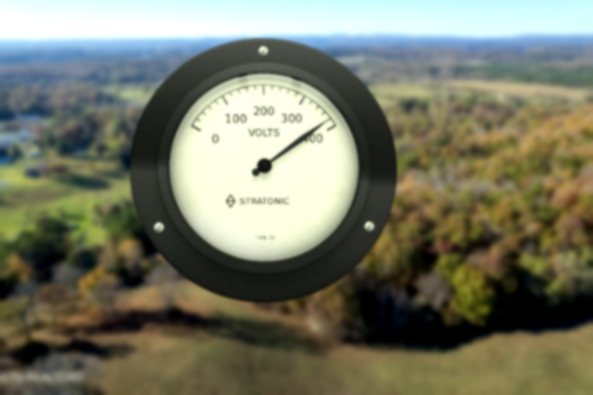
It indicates 380 V
